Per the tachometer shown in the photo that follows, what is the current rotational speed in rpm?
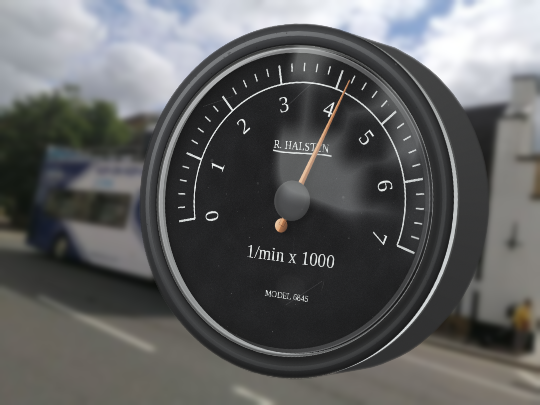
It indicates 4200 rpm
